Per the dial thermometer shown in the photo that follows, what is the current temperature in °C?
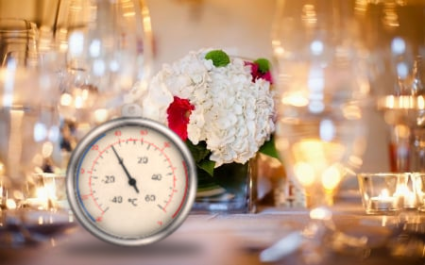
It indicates 0 °C
